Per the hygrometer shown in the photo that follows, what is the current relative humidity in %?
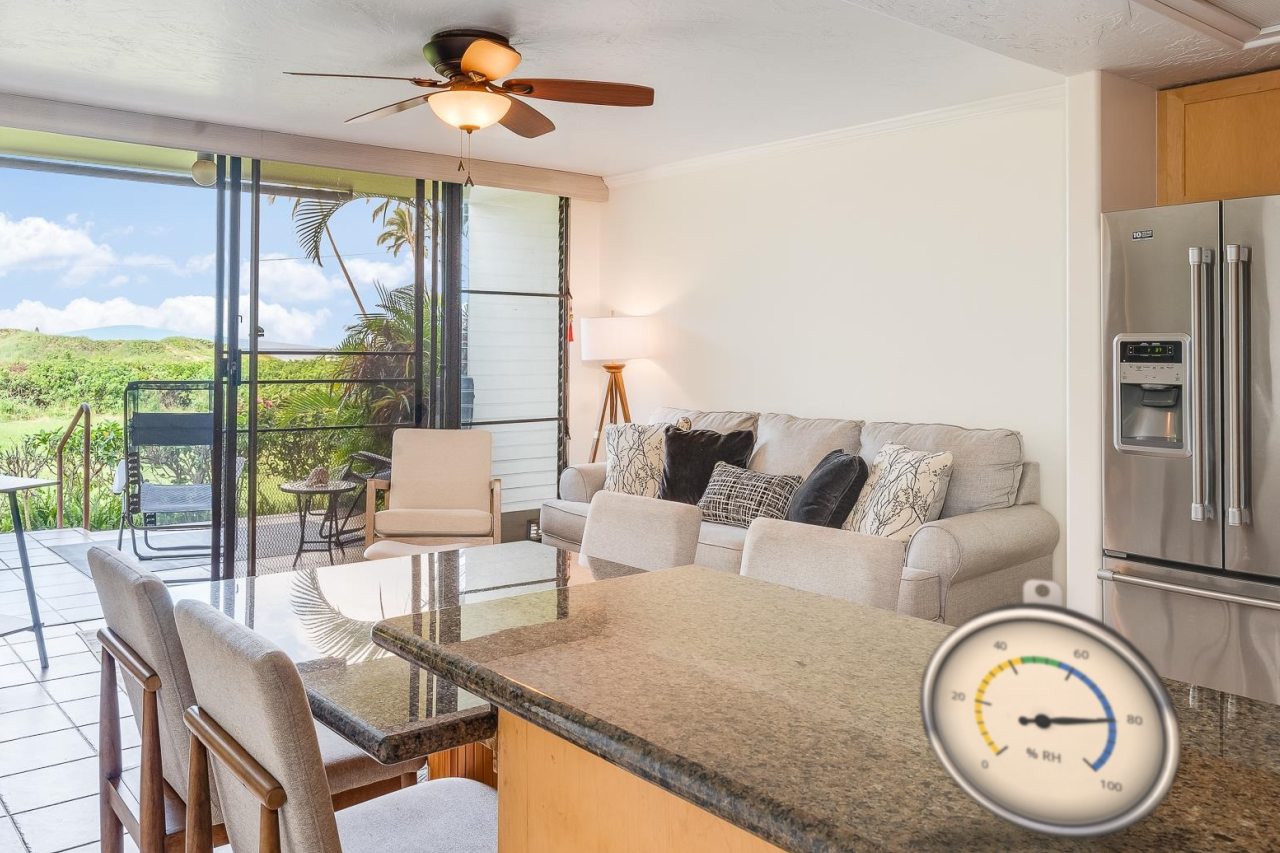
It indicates 80 %
